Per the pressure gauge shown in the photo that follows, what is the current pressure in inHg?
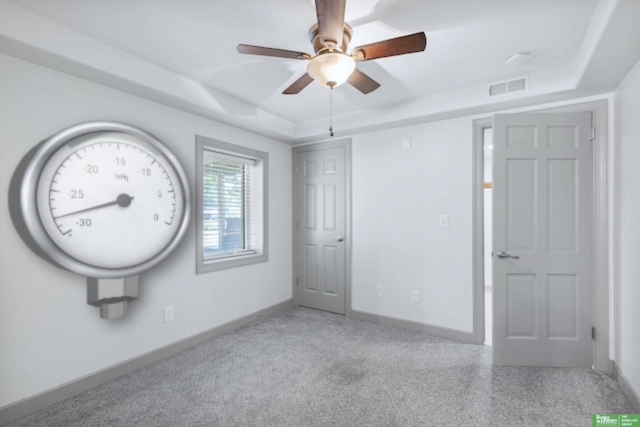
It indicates -28 inHg
